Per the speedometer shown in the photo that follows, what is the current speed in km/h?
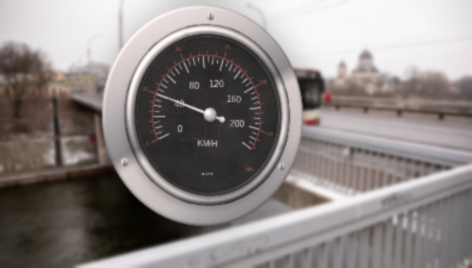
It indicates 40 km/h
